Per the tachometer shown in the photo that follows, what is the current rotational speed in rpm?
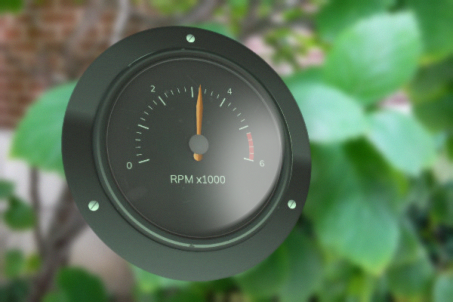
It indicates 3200 rpm
